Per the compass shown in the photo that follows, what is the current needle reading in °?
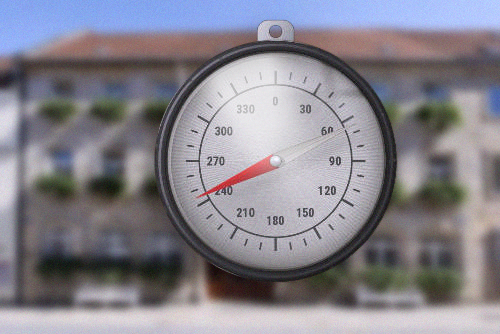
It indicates 245 °
